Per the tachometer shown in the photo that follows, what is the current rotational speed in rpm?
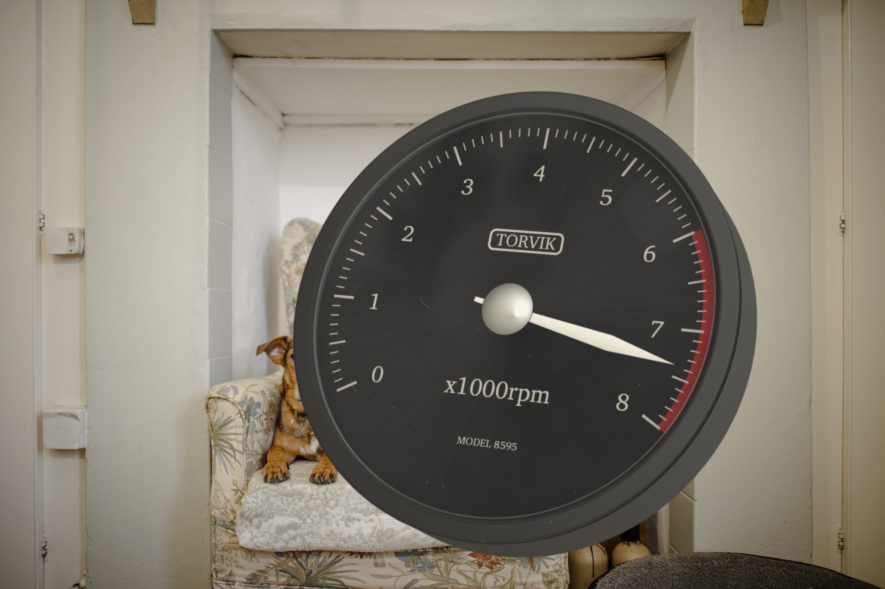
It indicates 7400 rpm
